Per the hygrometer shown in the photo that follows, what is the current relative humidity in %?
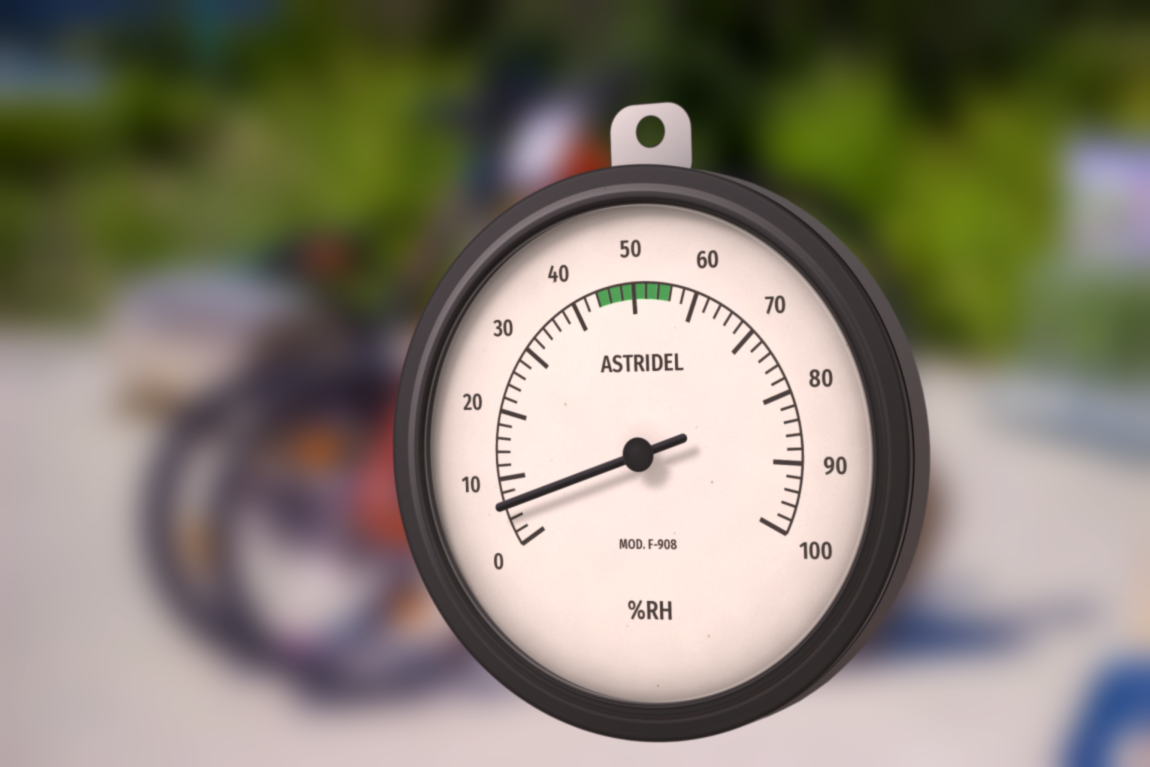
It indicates 6 %
